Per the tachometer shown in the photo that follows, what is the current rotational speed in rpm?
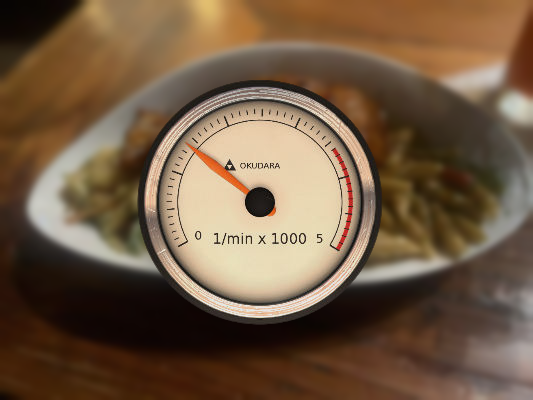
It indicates 1400 rpm
